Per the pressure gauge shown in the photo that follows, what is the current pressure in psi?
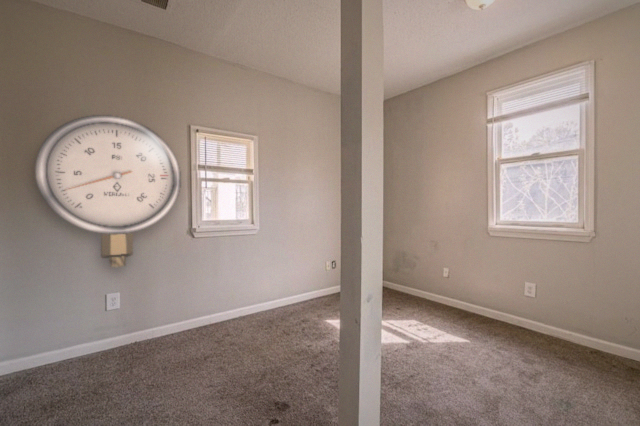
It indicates 2.5 psi
